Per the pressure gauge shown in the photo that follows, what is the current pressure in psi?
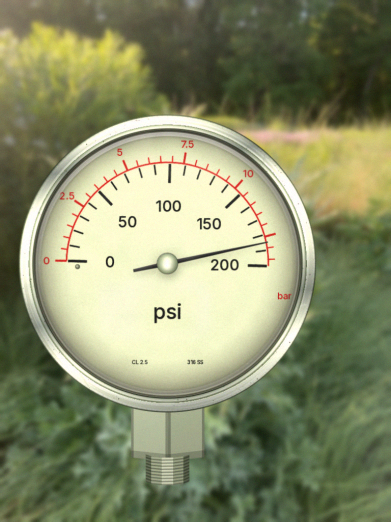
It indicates 185 psi
